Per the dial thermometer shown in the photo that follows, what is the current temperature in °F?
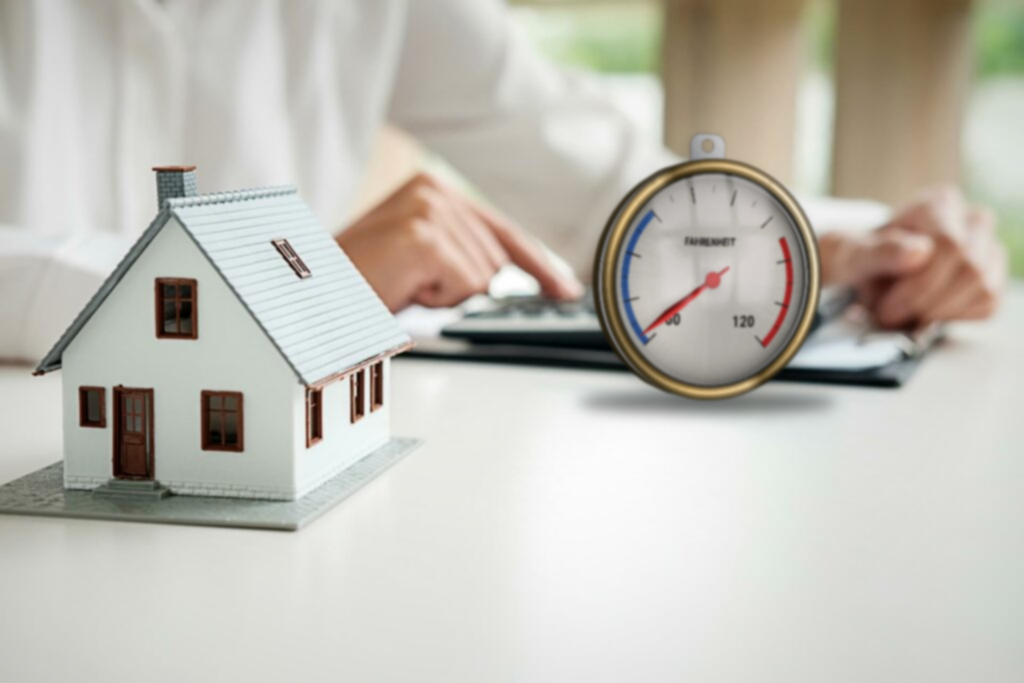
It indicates -55 °F
